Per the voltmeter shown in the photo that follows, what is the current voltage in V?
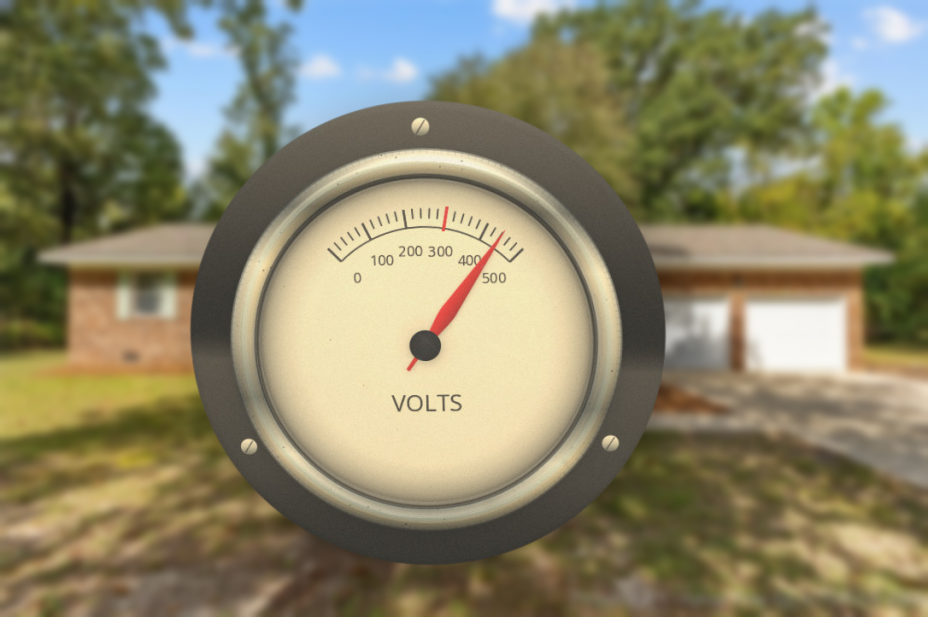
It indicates 440 V
